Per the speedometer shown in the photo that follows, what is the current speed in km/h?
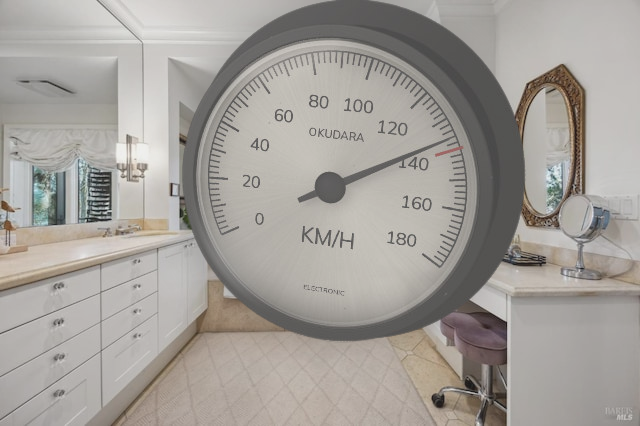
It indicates 136 km/h
